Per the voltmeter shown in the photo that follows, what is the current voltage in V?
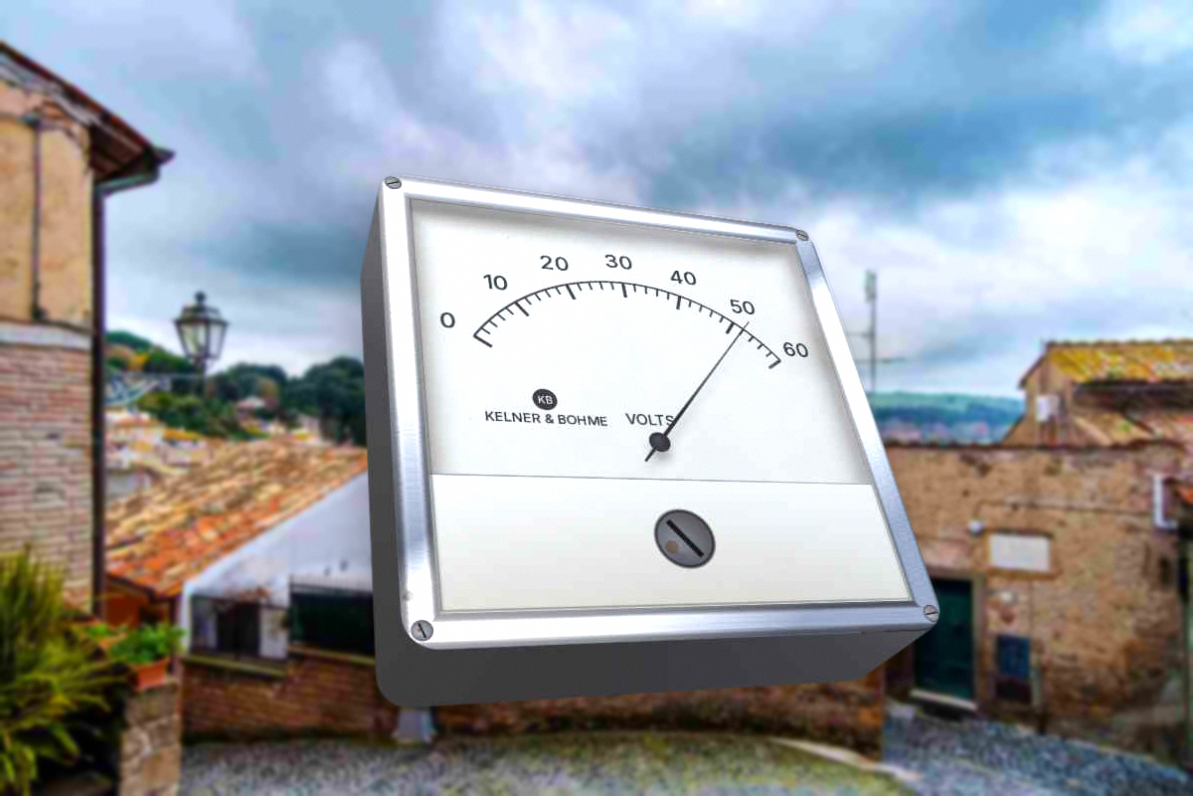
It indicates 52 V
